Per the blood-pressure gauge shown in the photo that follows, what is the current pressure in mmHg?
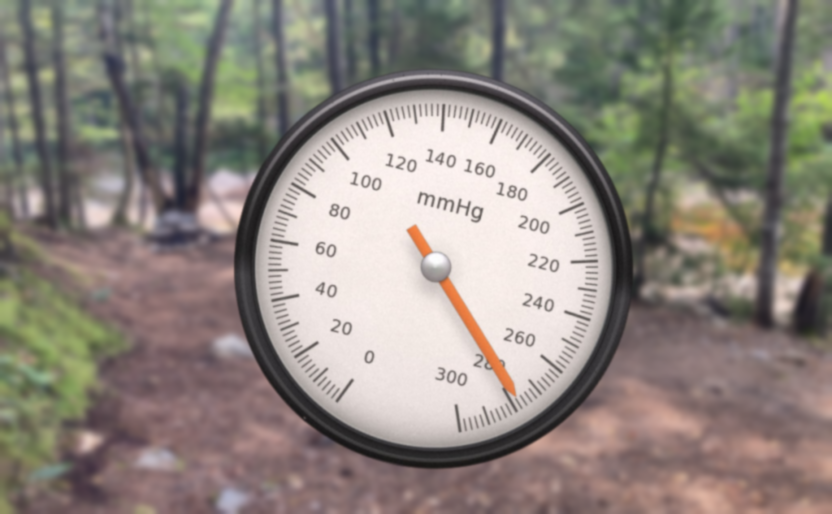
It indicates 278 mmHg
